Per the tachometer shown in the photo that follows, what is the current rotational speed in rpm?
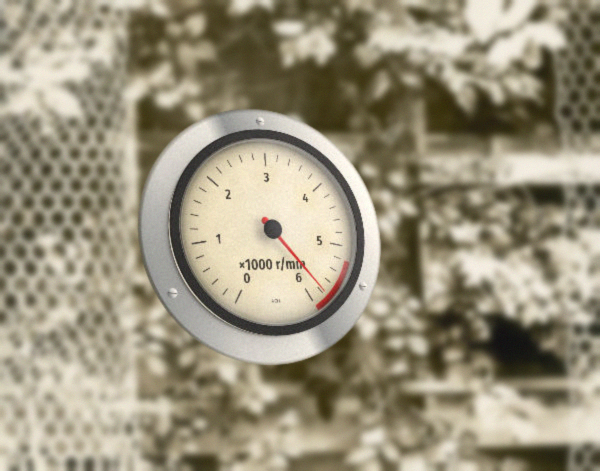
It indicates 5800 rpm
